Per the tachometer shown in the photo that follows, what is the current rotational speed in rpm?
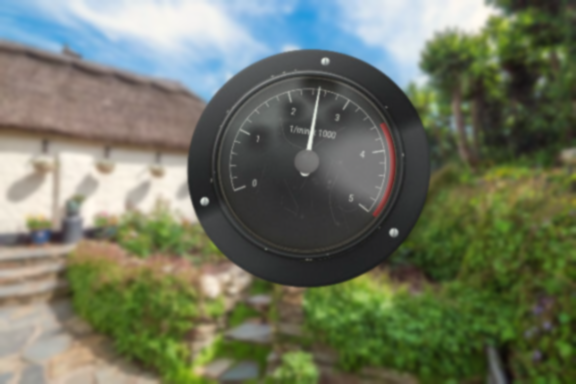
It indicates 2500 rpm
